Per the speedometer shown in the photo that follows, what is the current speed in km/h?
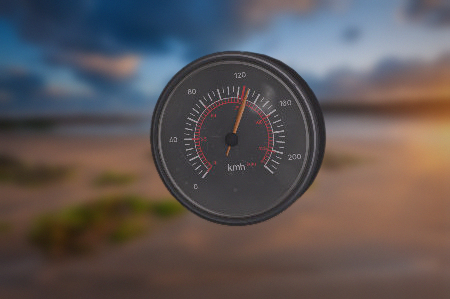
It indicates 130 km/h
